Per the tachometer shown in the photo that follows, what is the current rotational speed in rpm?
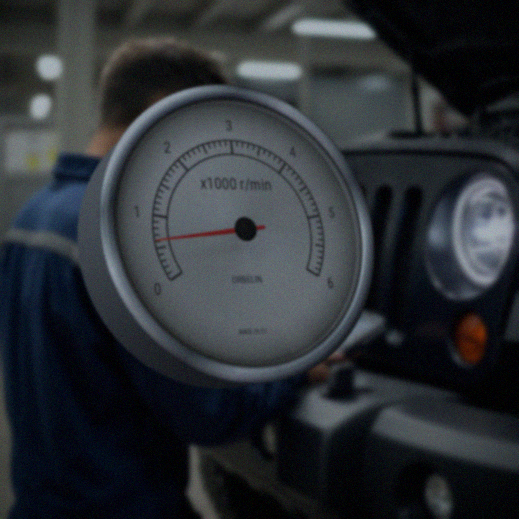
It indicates 600 rpm
